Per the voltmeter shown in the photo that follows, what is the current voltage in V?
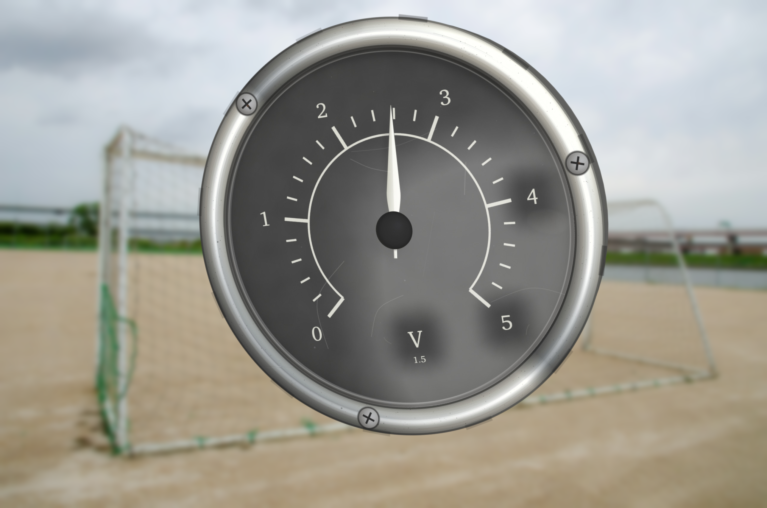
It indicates 2.6 V
